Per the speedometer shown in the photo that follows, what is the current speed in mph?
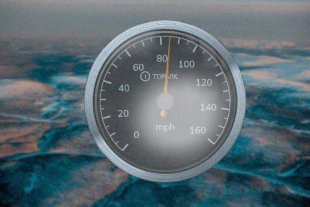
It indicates 85 mph
